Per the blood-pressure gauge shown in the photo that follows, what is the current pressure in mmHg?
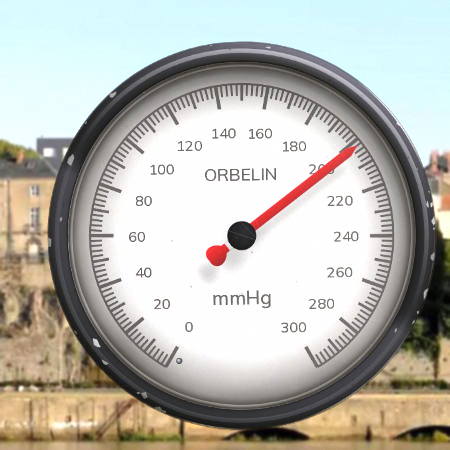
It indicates 202 mmHg
